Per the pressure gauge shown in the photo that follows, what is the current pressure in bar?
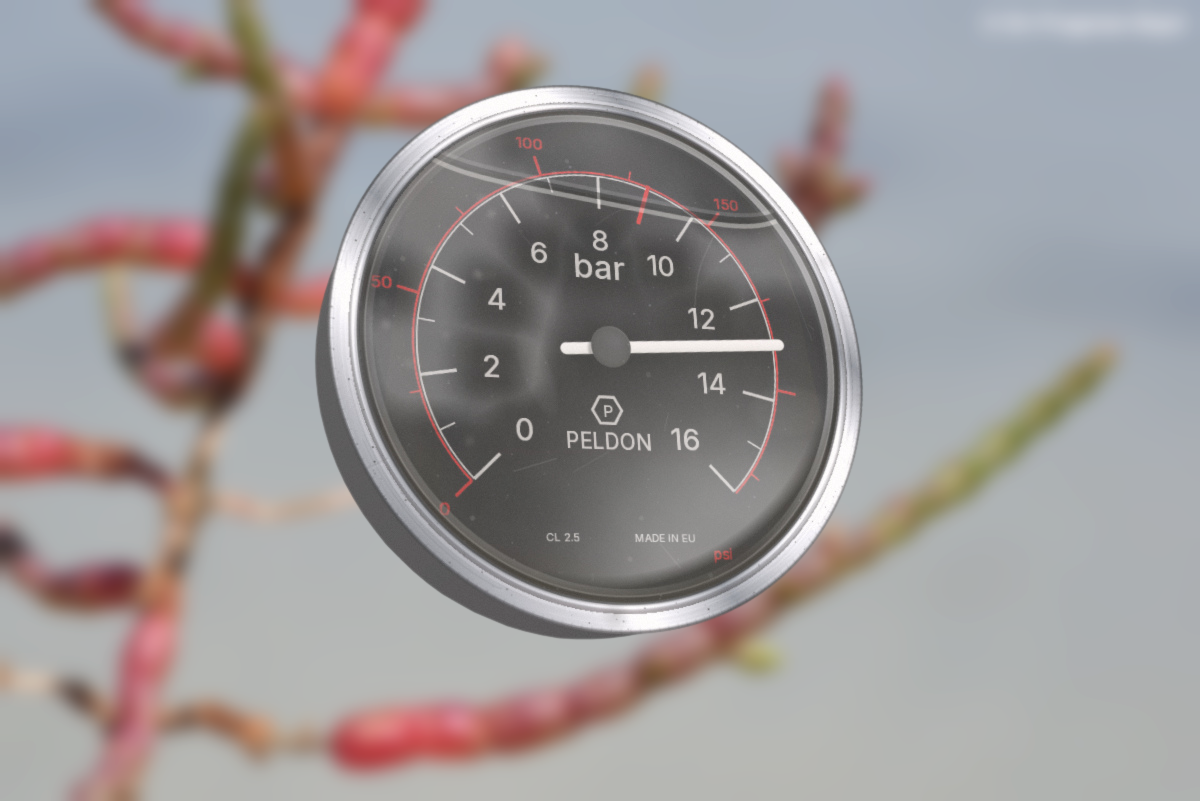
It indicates 13 bar
